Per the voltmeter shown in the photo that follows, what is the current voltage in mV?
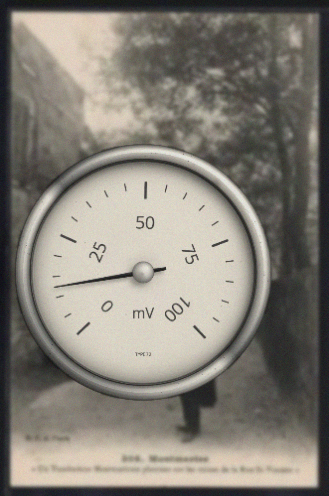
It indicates 12.5 mV
